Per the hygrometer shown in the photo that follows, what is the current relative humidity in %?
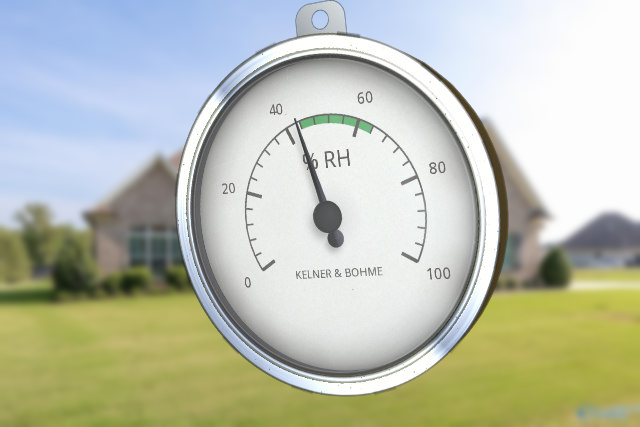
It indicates 44 %
